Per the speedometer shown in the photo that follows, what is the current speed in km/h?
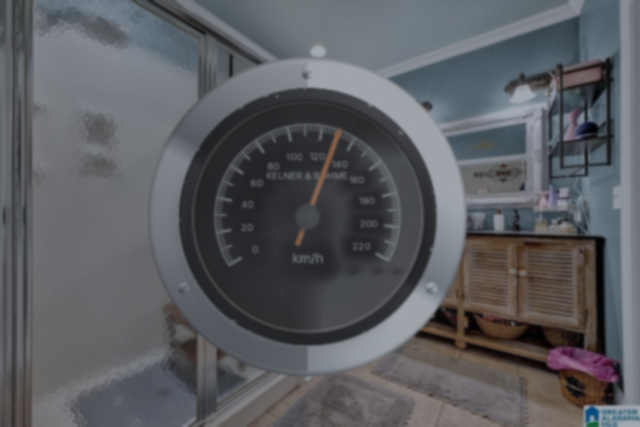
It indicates 130 km/h
